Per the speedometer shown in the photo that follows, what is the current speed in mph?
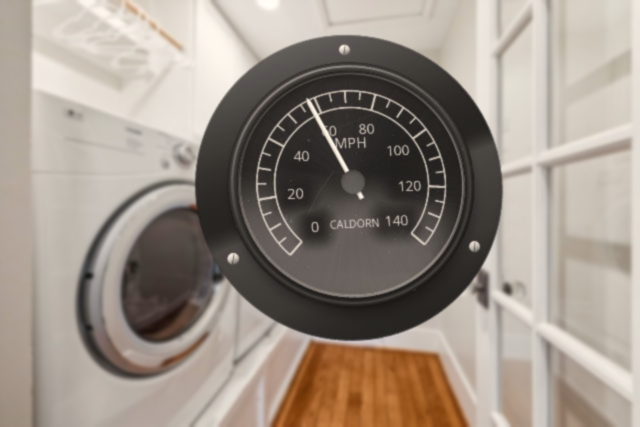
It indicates 57.5 mph
